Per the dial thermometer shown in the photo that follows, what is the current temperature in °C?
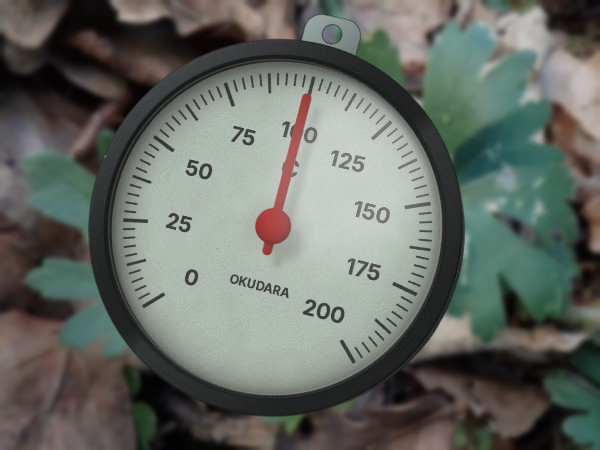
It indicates 100 °C
